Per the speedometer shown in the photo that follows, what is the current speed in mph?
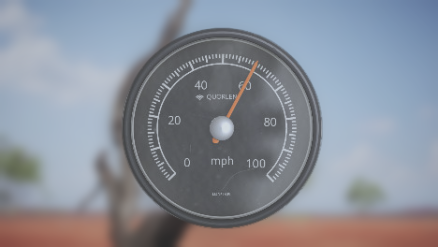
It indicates 60 mph
